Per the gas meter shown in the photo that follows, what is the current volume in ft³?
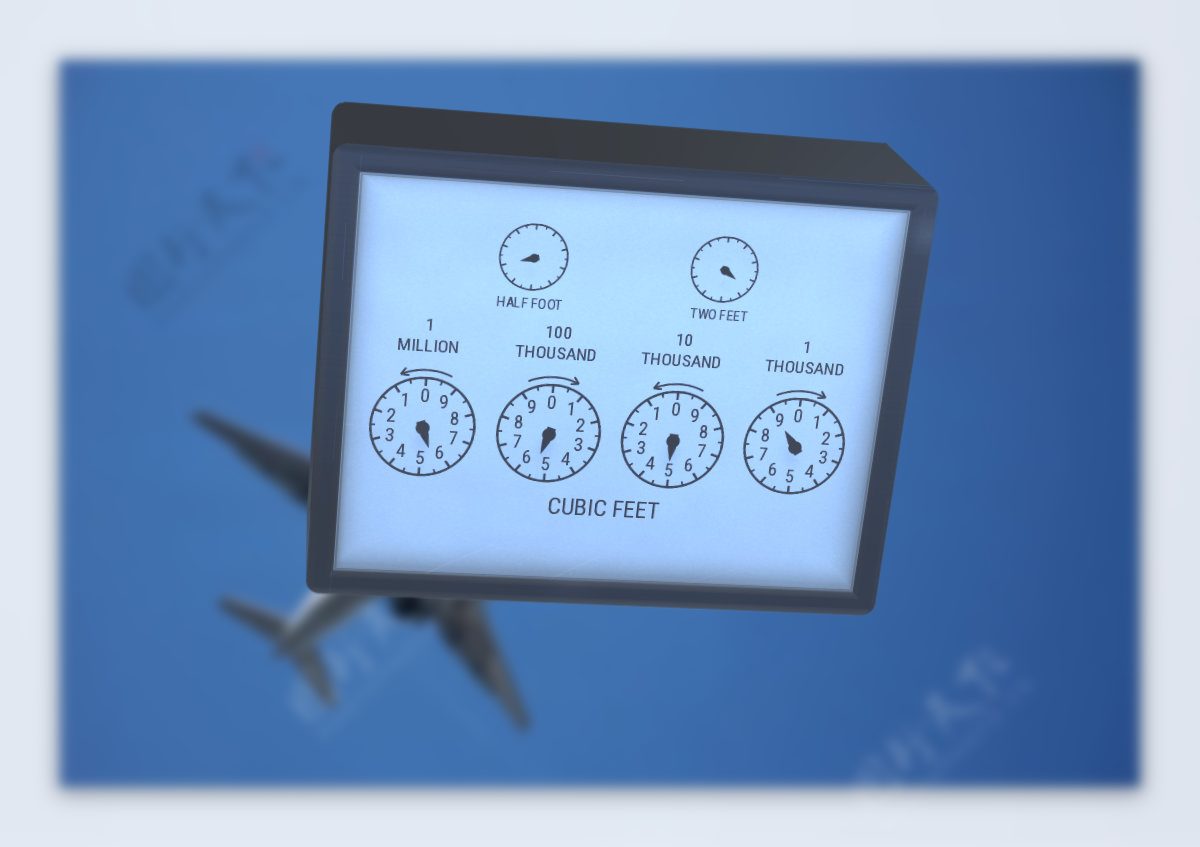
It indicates 554900 ft³
